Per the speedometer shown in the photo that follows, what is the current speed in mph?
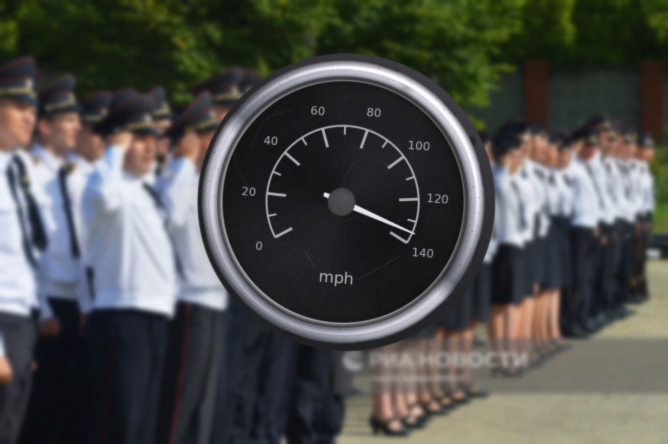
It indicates 135 mph
